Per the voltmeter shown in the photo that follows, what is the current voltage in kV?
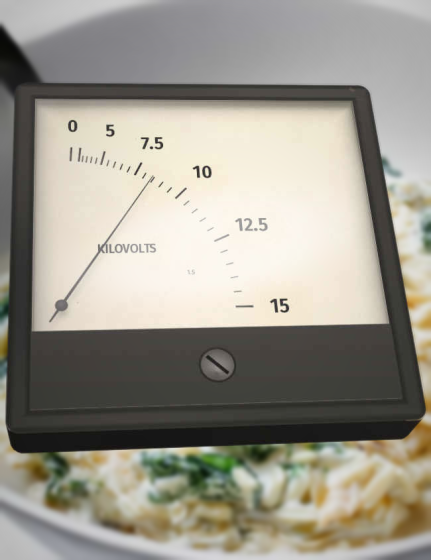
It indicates 8.5 kV
